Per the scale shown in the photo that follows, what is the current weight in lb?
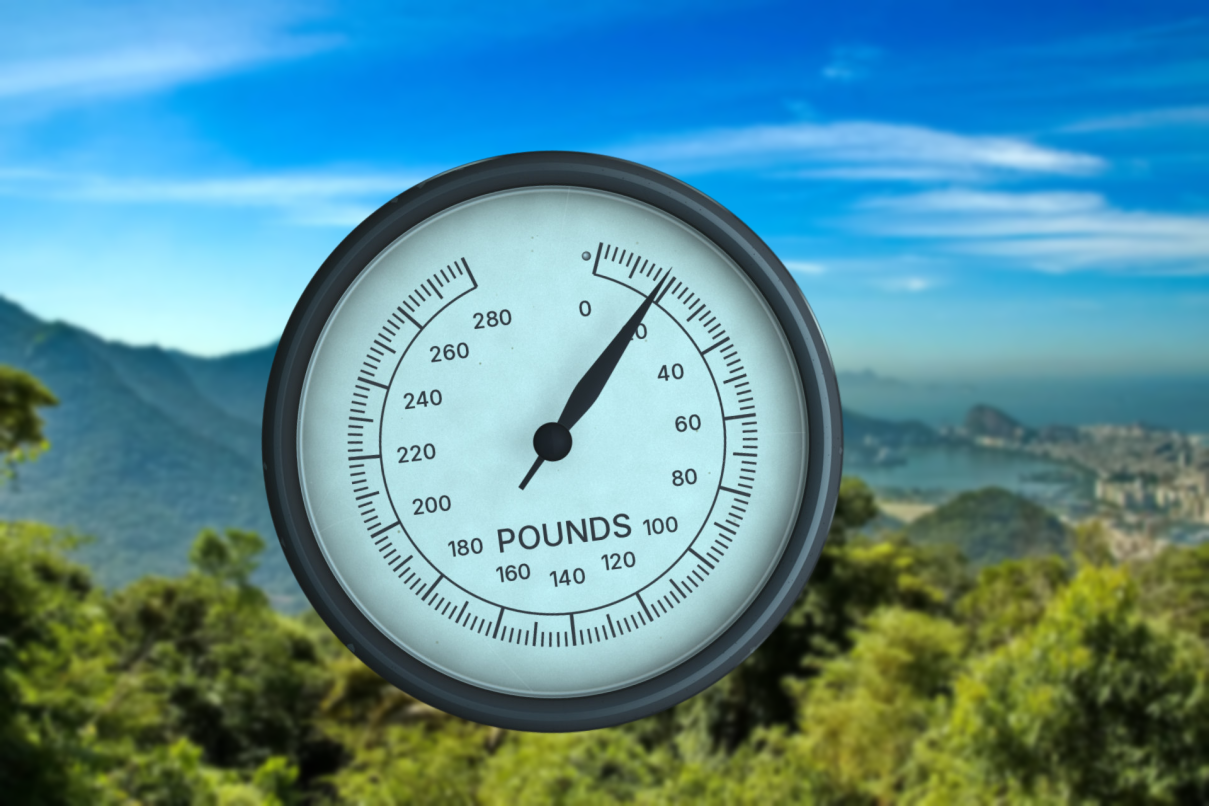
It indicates 18 lb
